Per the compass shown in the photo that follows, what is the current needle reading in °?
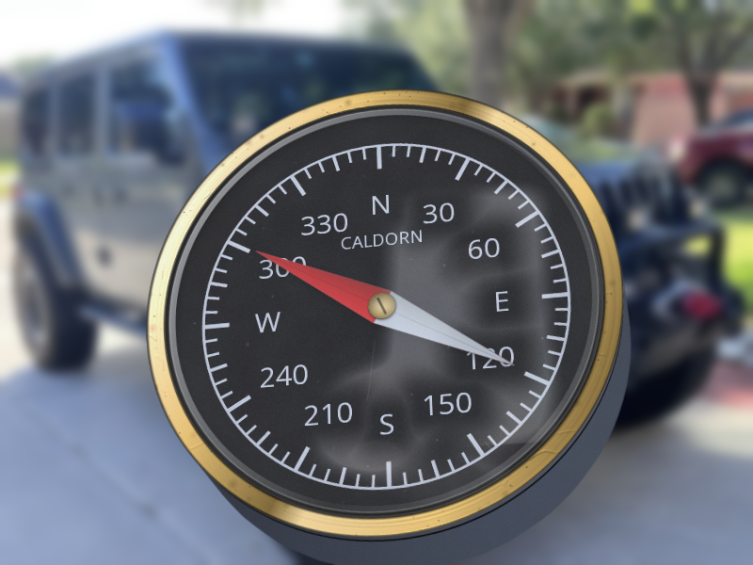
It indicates 300 °
